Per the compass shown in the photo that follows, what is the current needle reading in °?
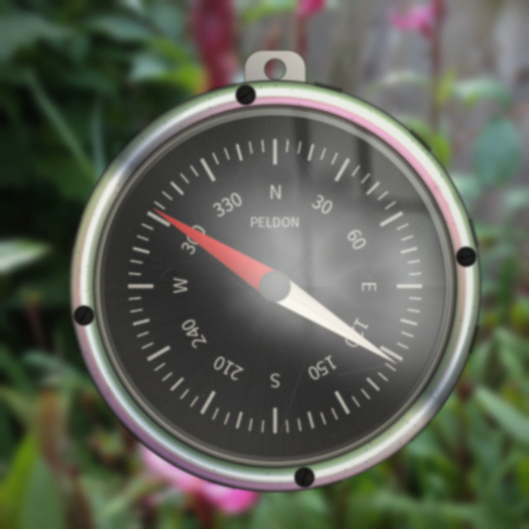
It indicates 302.5 °
